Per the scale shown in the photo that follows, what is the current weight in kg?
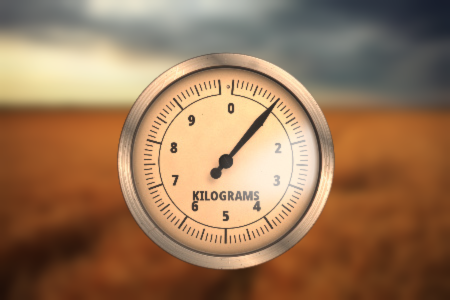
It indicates 1 kg
